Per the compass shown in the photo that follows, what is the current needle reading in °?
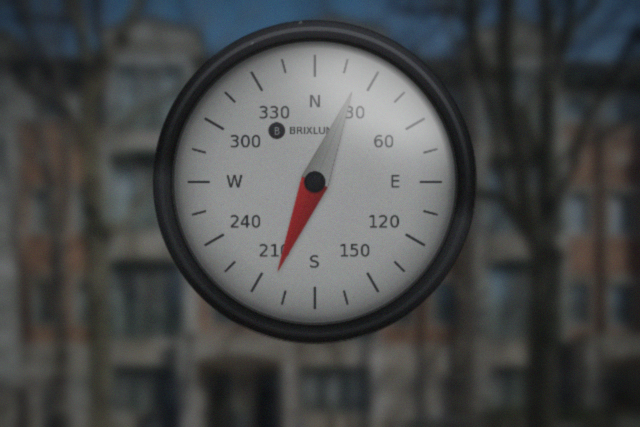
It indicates 202.5 °
